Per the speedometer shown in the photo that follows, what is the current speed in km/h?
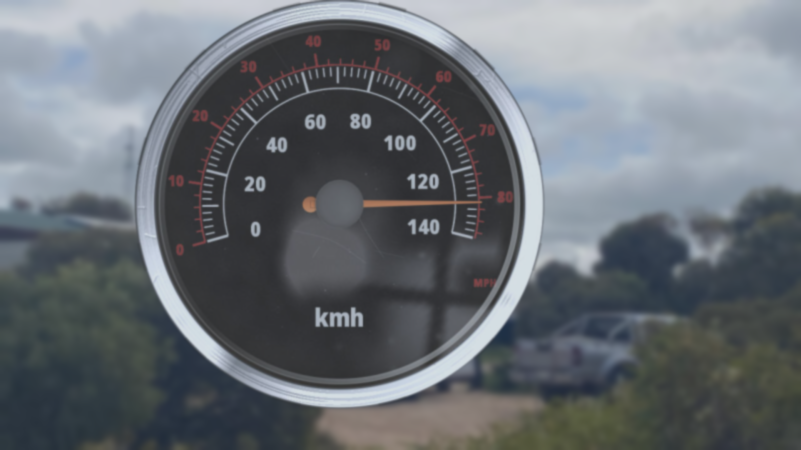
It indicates 130 km/h
